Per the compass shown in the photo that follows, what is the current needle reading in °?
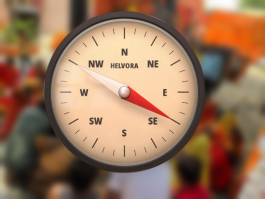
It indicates 120 °
